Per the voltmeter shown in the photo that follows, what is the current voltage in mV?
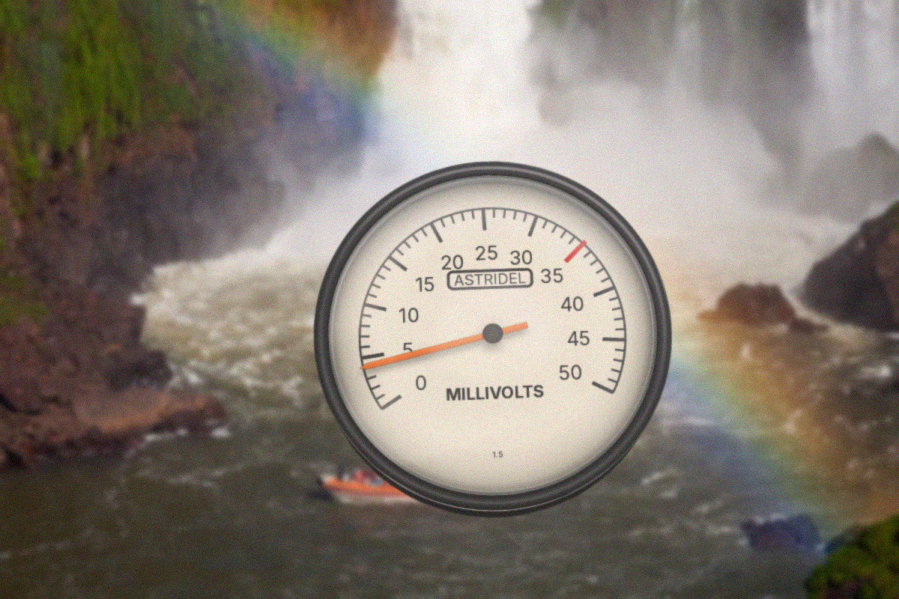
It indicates 4 mV
